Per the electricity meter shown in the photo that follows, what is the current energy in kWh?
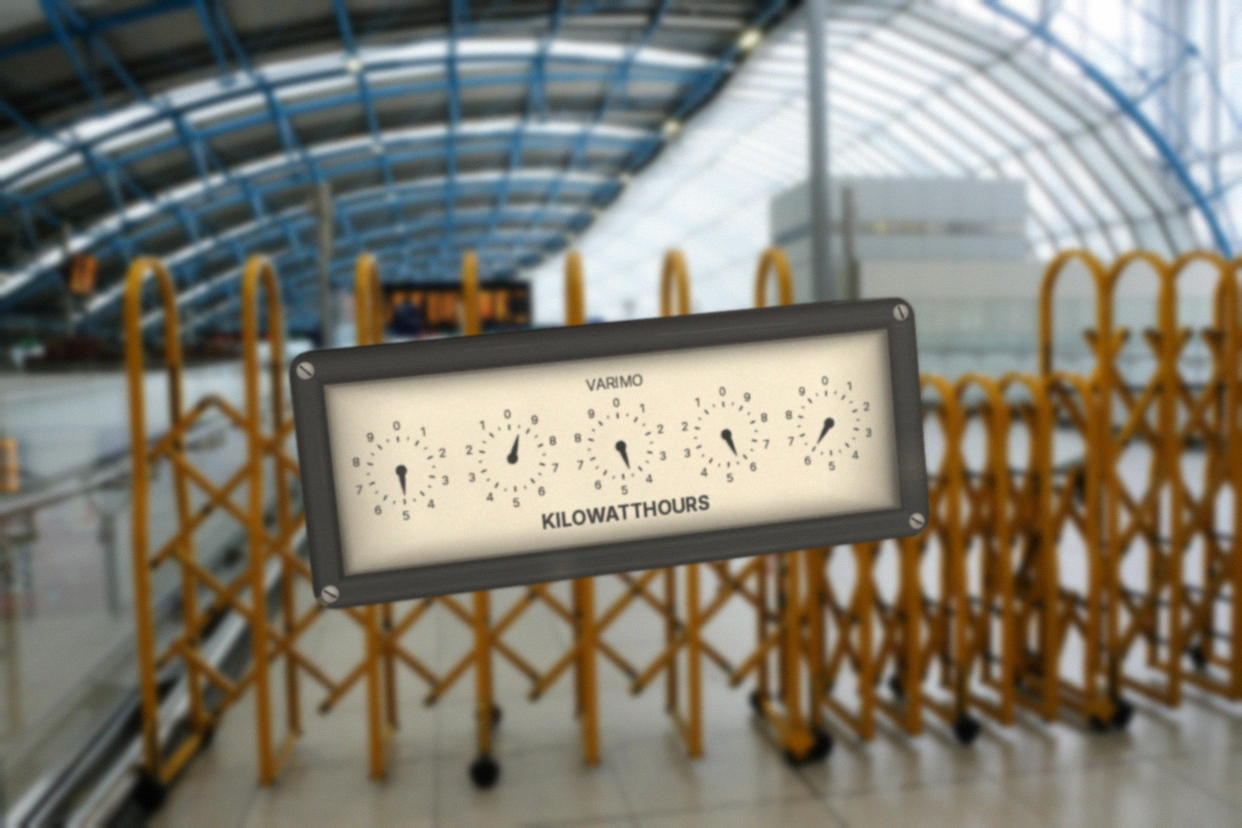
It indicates 49456 kWh
